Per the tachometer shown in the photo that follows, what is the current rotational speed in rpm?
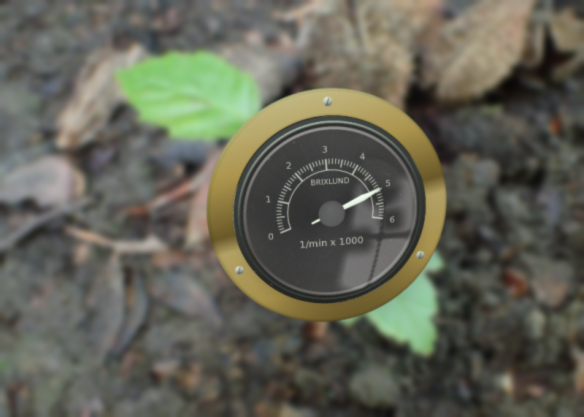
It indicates 5000 rpm
